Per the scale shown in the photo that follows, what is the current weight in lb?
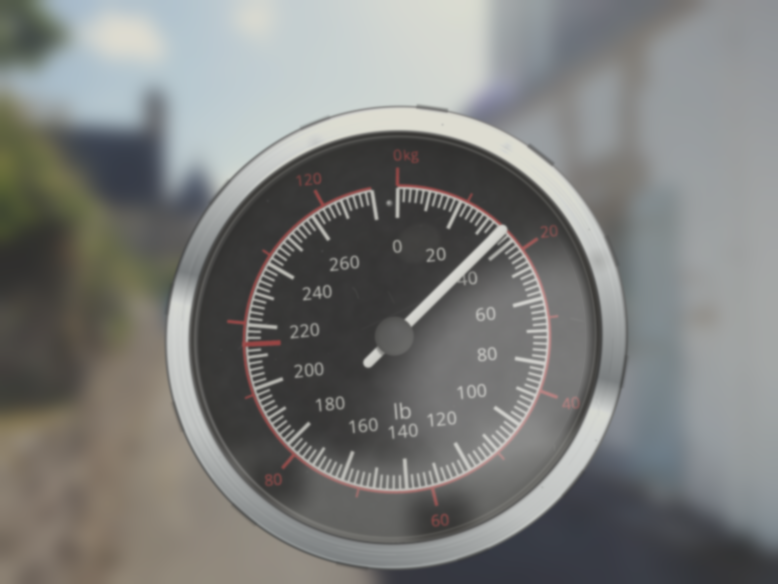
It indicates 36 lb
